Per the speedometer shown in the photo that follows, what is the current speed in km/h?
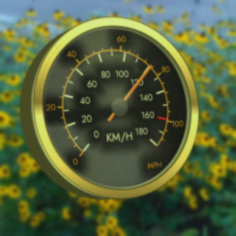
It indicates 120 km/h
